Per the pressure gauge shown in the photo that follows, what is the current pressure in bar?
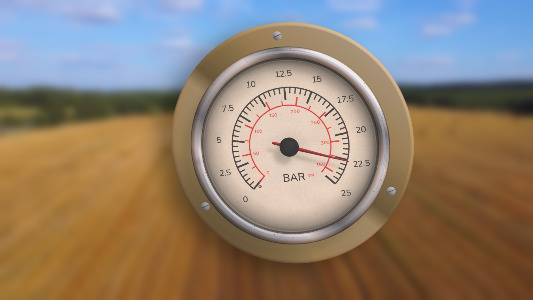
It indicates 22.5 bar
